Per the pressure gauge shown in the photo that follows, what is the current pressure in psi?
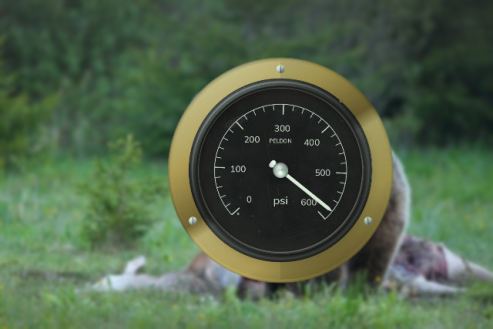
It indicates 580 psi
